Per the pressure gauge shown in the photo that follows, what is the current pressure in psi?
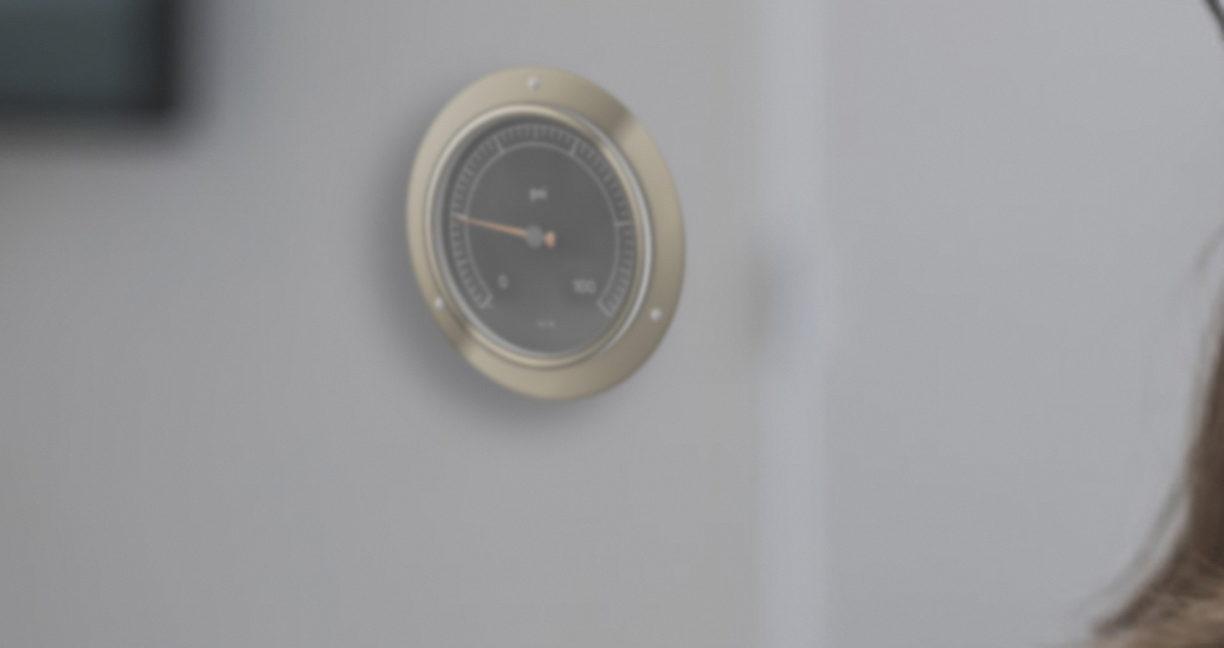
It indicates 20 psi
